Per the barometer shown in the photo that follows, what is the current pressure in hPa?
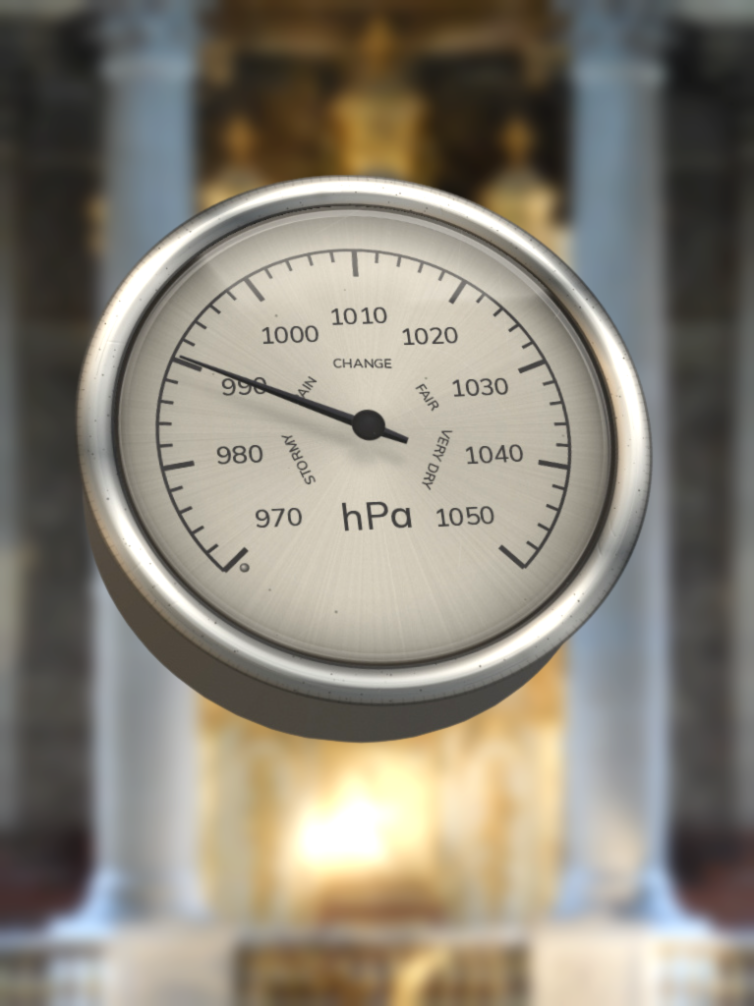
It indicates 990 hPa
